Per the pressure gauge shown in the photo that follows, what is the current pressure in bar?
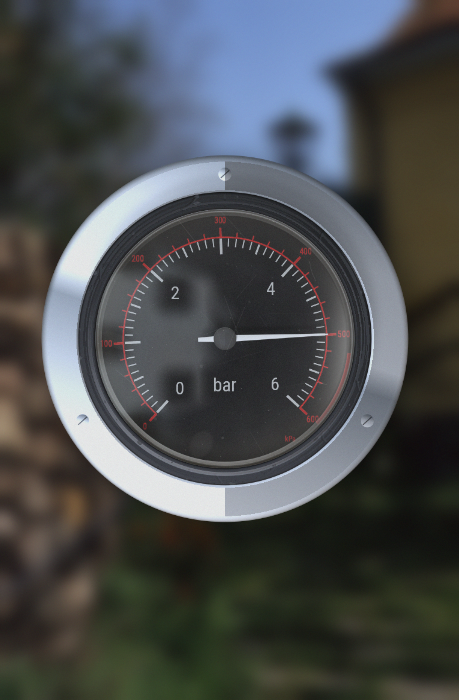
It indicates 5 bar
